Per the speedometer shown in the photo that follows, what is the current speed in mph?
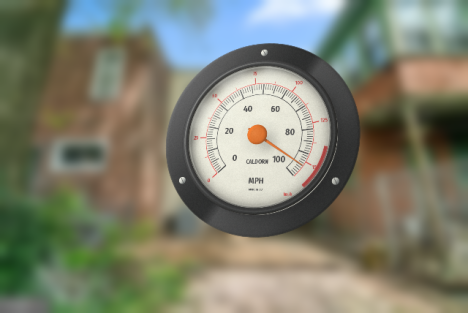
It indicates 95 mph
